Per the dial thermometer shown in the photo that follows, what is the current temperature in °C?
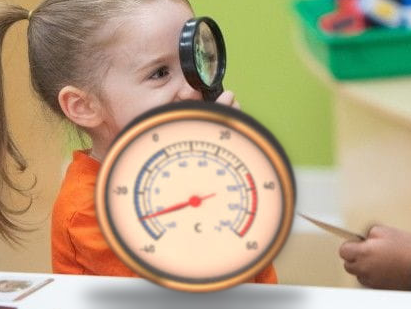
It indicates -30 °C
